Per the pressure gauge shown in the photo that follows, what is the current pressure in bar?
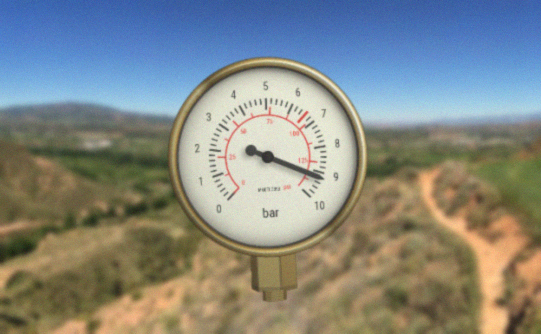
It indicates 9.2 bar
